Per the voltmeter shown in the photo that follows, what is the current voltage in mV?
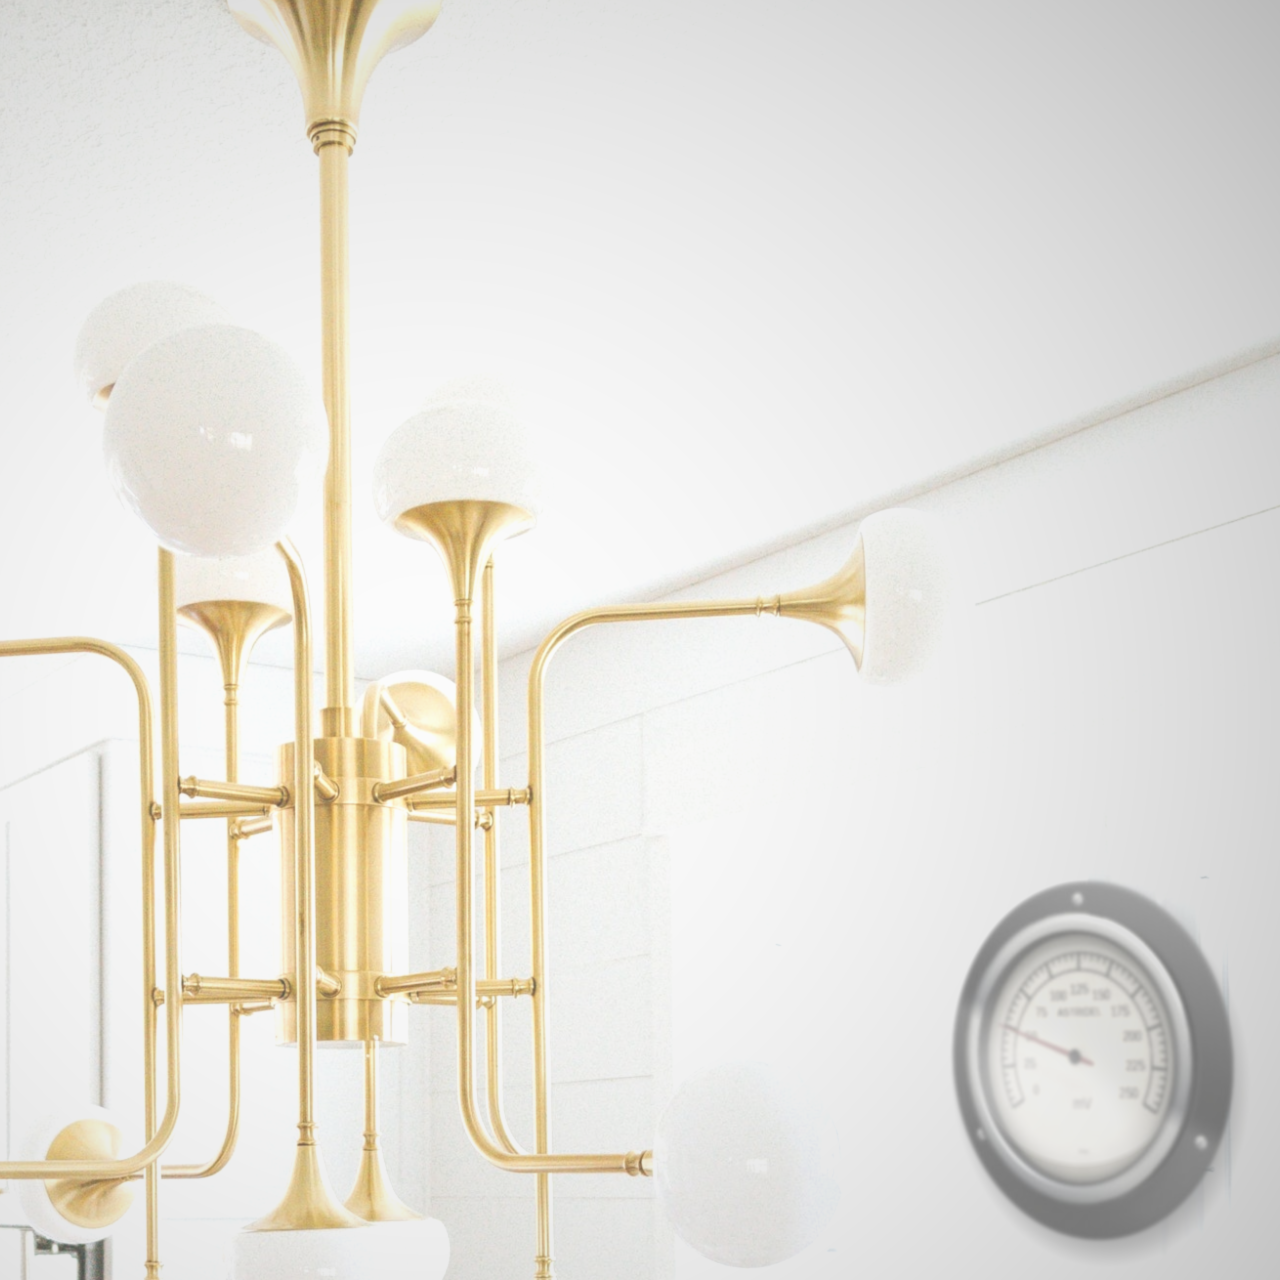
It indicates 50 mV
